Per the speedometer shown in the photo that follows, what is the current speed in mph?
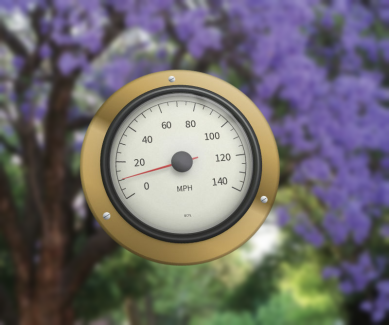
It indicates 10 mph
